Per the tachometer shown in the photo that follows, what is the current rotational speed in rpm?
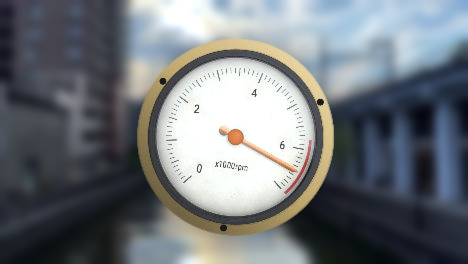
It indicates 6500 rpm
